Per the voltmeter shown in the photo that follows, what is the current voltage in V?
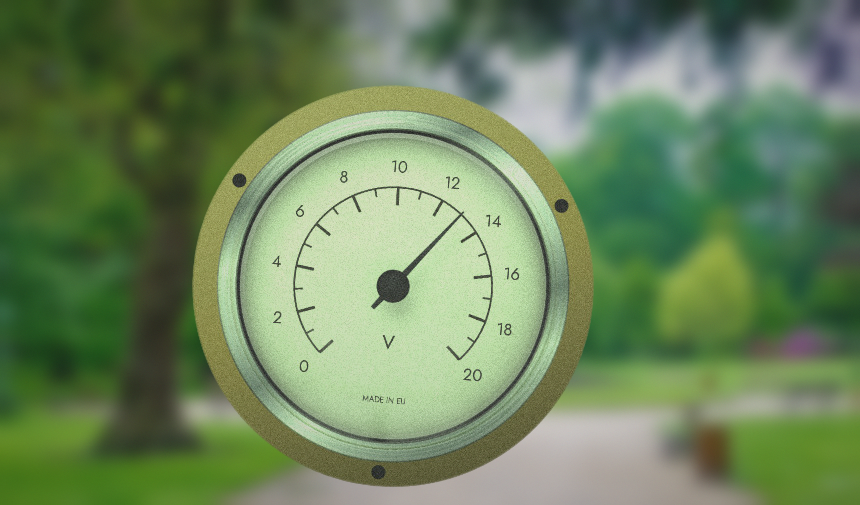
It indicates 13 V
